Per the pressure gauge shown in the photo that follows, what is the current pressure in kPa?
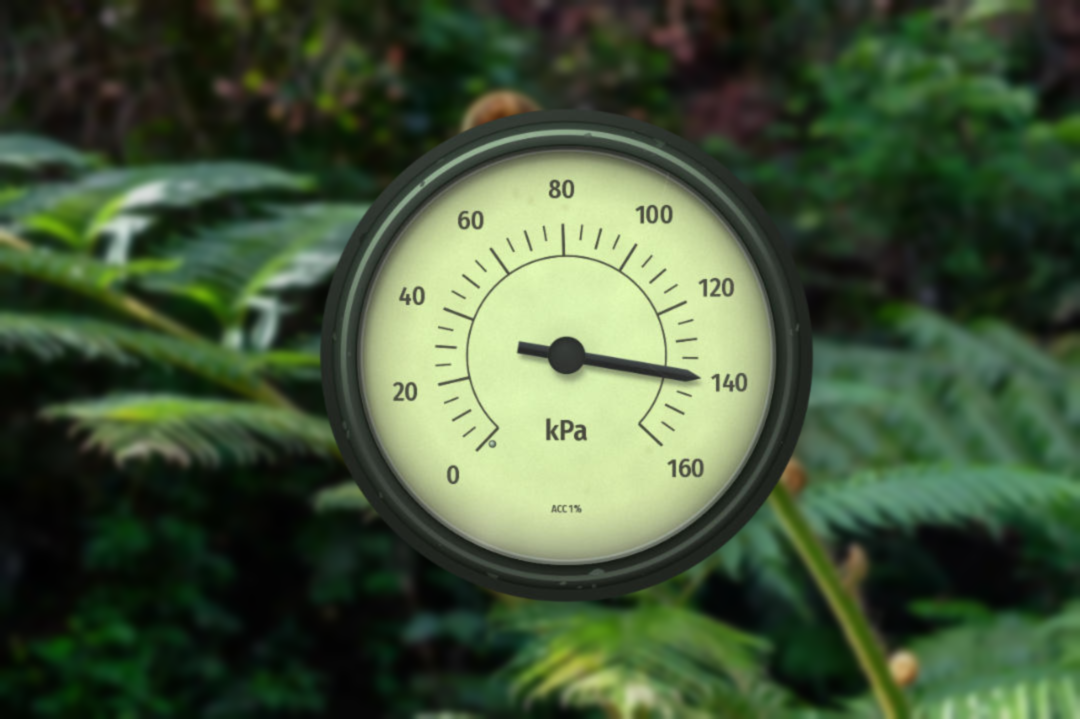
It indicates 140 kPa
